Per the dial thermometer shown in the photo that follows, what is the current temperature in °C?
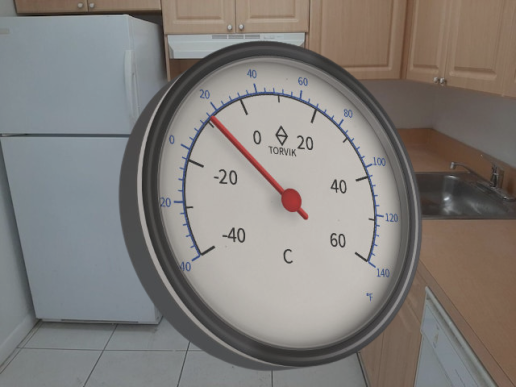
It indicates -10 °C
